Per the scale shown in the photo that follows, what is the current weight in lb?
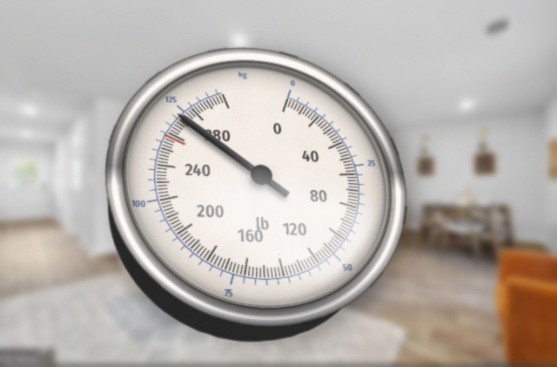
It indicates 270 lb
